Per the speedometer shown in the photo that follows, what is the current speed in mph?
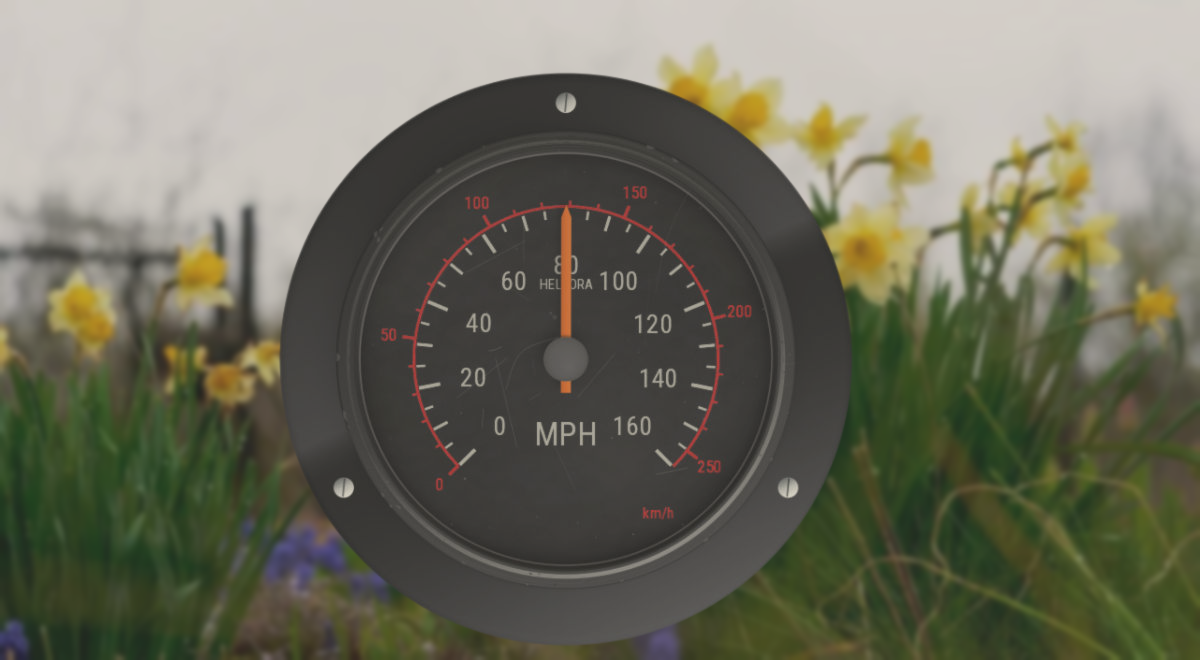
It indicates 80 mph
